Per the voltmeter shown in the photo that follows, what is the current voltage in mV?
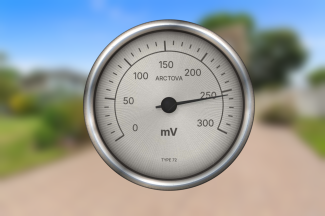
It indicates 255 mV
